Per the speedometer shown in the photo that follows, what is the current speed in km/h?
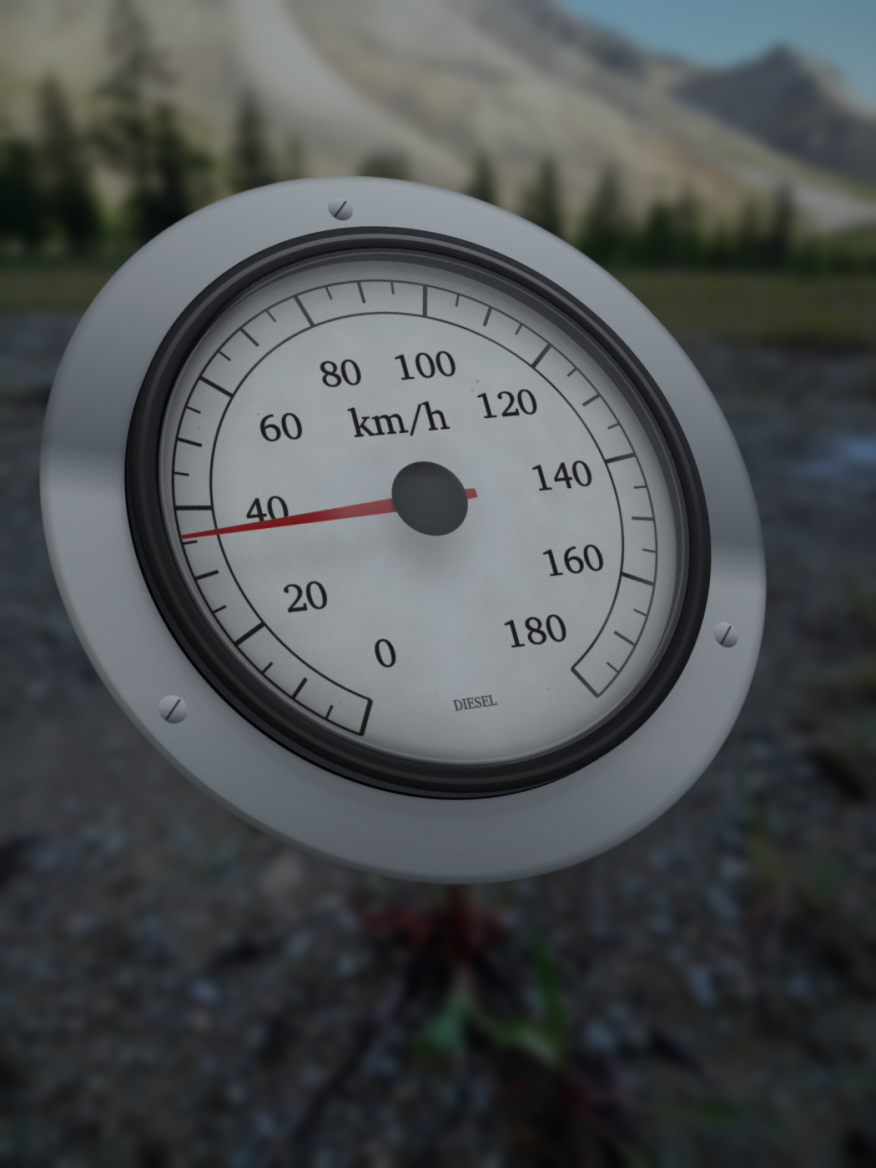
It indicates 35 km/h
